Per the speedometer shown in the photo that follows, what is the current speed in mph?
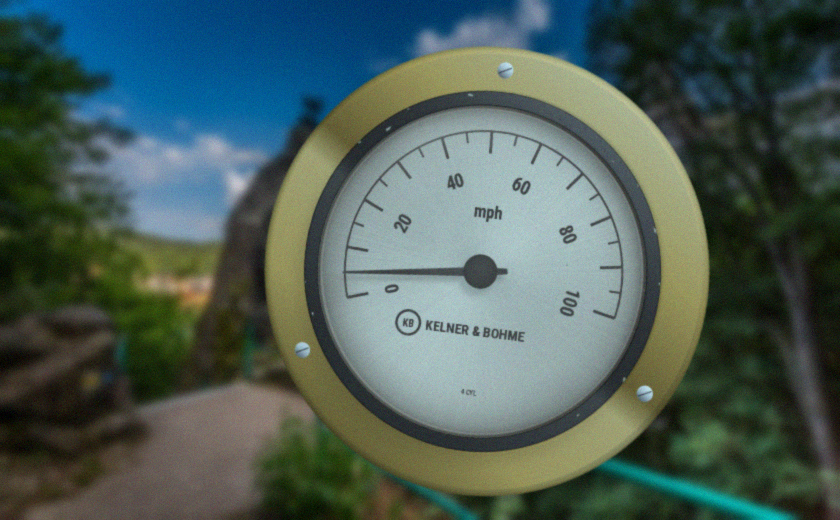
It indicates 5 mph
